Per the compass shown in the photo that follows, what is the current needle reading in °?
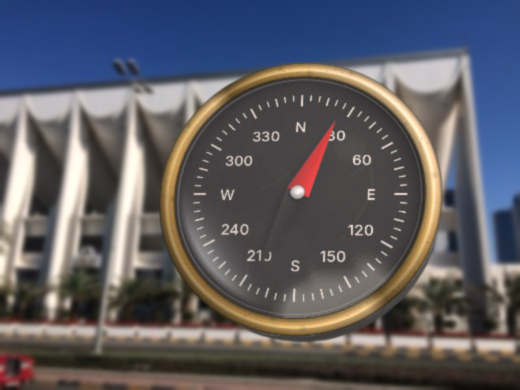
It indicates 25 °
